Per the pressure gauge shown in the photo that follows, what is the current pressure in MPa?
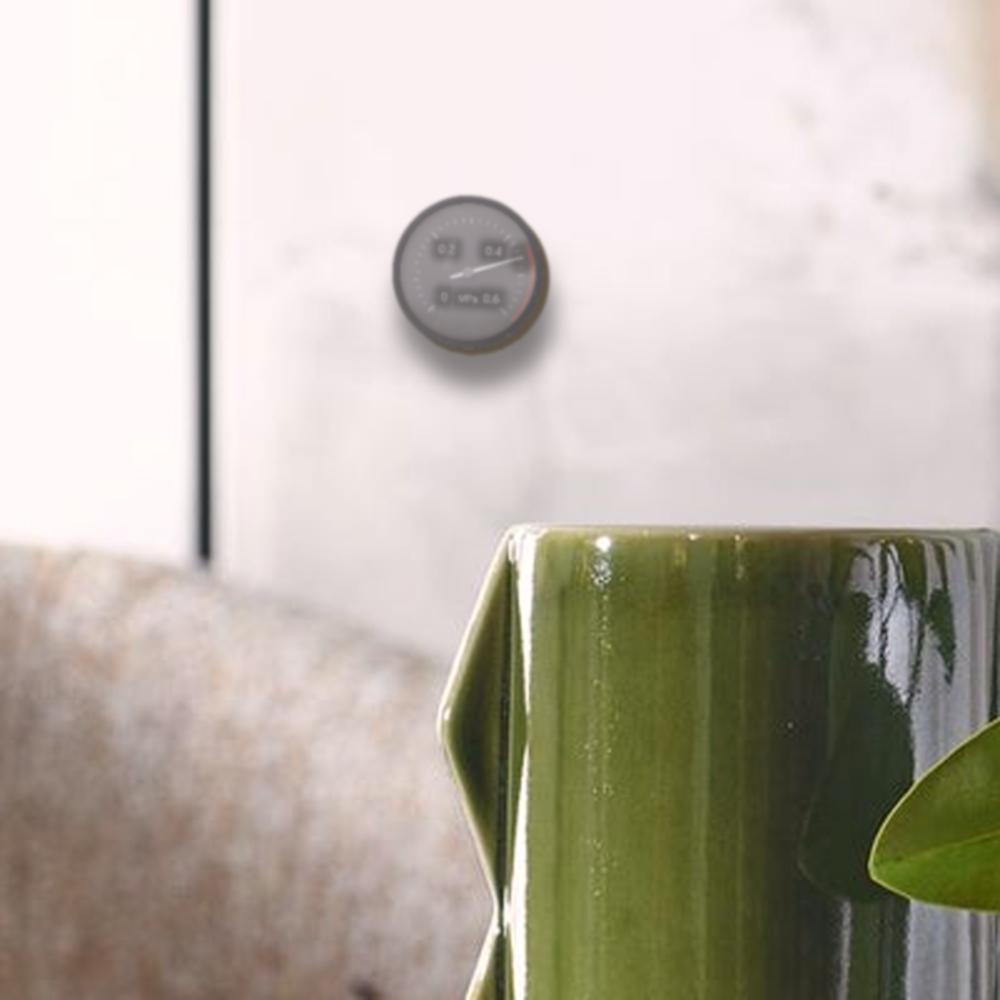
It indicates 0.46 MPa
